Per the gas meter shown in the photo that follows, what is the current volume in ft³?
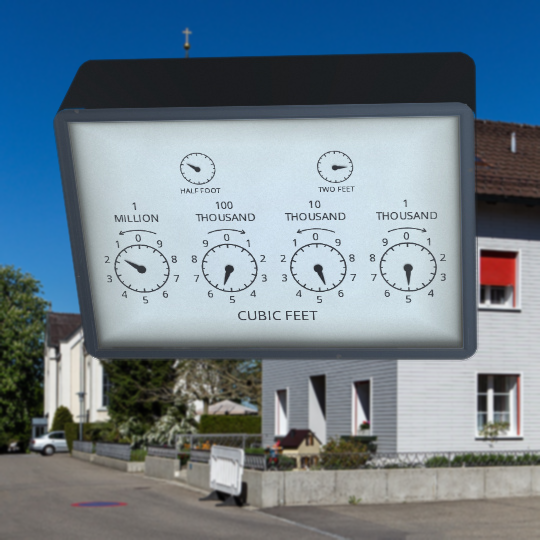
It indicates 155500 ft³
